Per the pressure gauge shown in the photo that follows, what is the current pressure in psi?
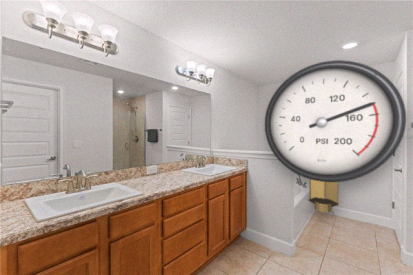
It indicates 150 psi
